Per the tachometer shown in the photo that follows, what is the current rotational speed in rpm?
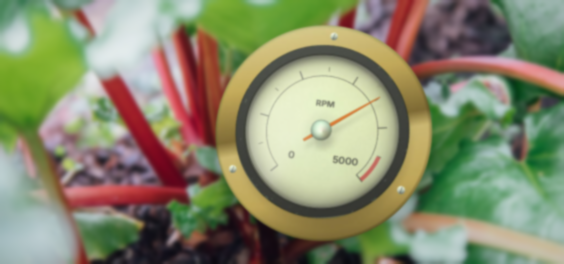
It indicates 3500 rpm
